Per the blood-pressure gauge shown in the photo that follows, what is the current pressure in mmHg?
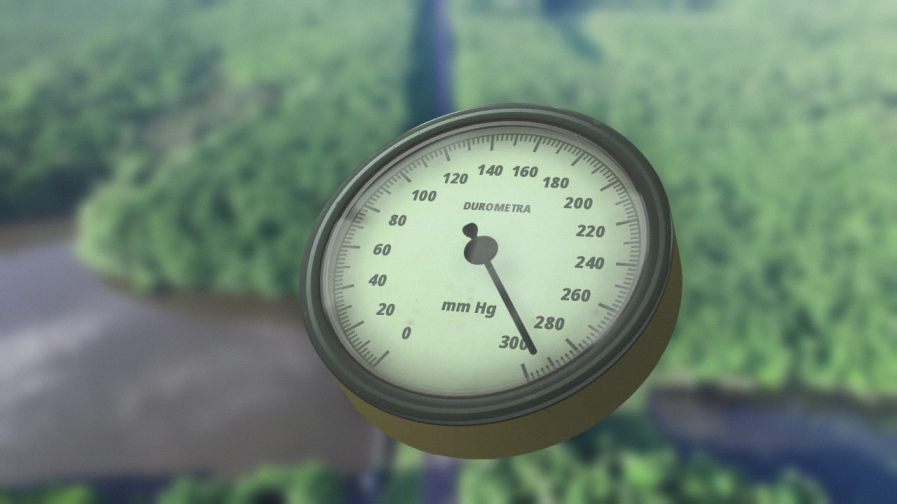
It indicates 294 mmHg
